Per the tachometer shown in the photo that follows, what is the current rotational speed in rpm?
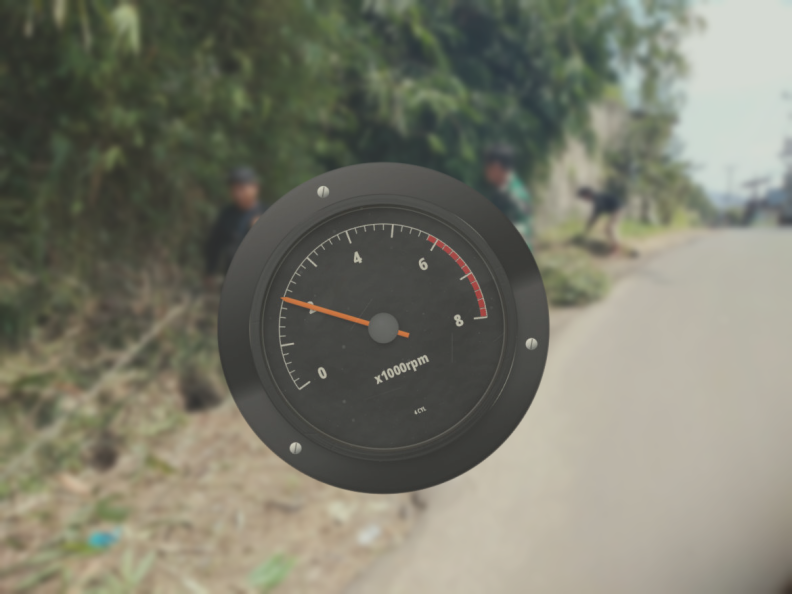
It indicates 2000 rpm
